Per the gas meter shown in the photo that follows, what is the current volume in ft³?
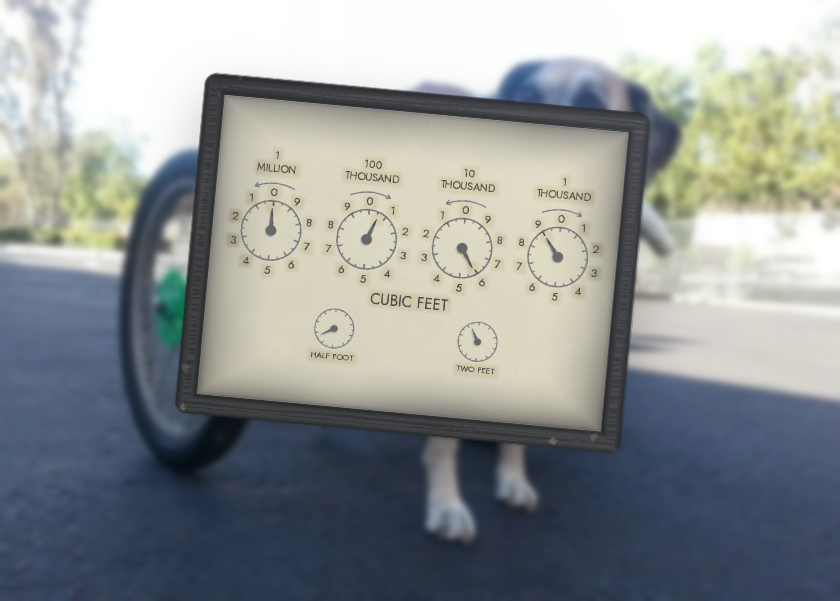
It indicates 5900 ft³
